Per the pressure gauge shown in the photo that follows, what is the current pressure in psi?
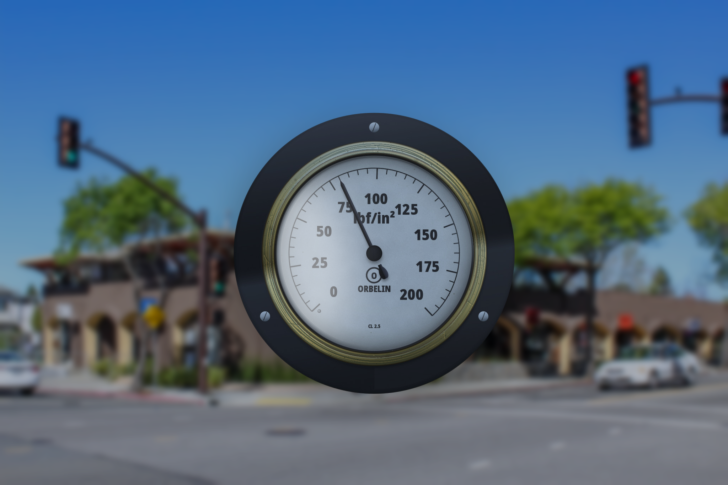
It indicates 80 psi
